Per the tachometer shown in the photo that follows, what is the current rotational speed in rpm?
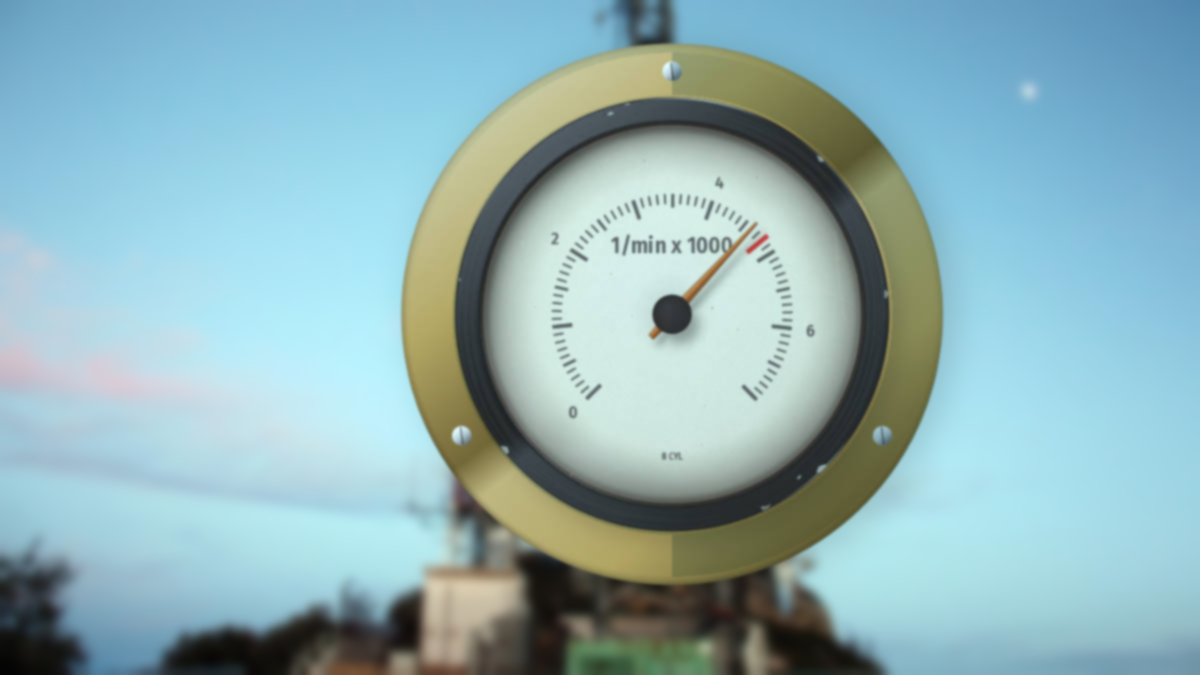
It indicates 4600 rpm
